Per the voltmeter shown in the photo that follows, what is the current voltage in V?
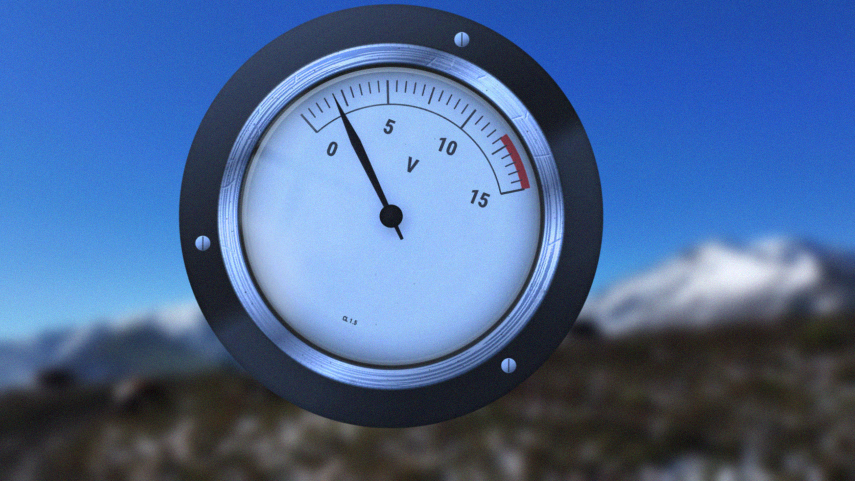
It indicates 2 V
